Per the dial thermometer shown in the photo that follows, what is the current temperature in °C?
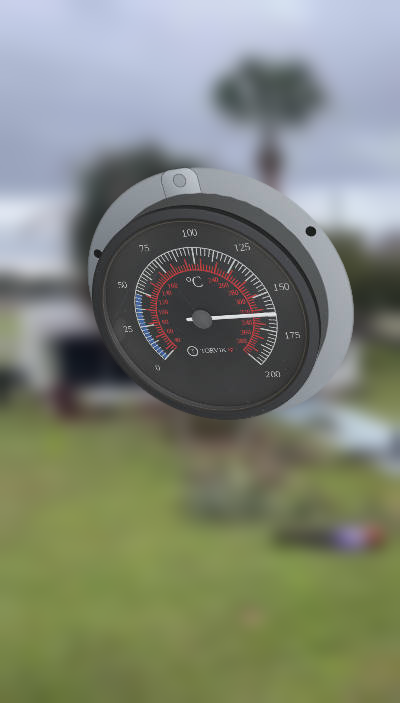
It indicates 162.5 °C
